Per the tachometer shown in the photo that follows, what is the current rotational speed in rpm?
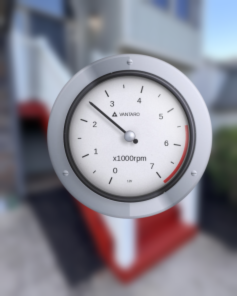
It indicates 2500 rpm
